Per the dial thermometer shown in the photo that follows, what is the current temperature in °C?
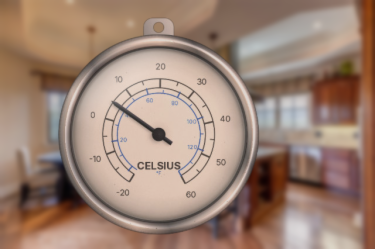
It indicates 5 °C
